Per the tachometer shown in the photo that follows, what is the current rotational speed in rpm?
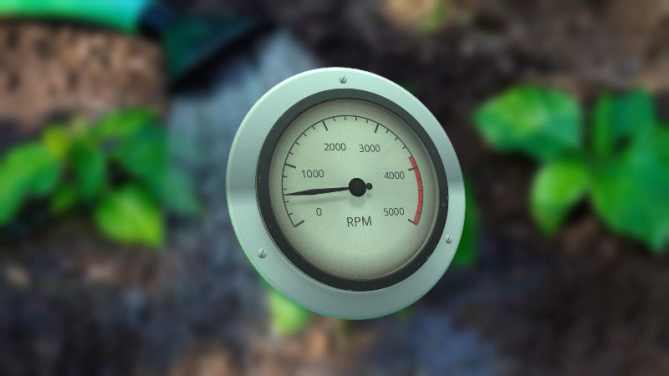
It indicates 500 rpm
